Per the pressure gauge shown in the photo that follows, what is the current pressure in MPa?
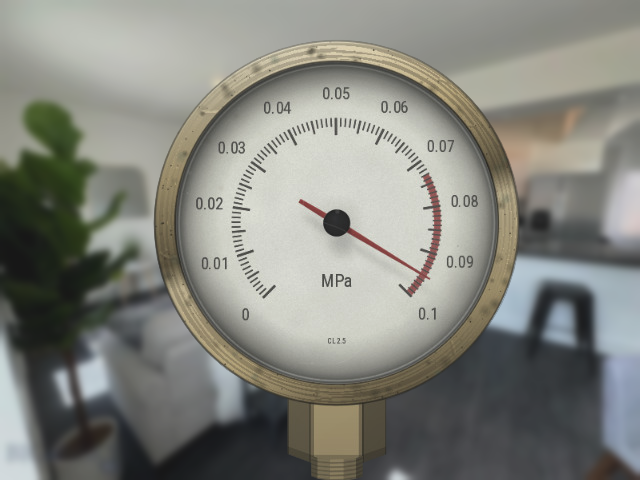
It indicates 0.095 MPa
